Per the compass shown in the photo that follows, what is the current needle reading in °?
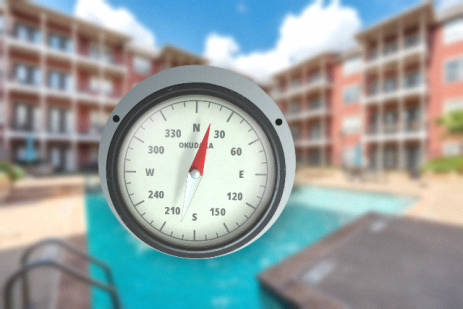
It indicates 15 °
